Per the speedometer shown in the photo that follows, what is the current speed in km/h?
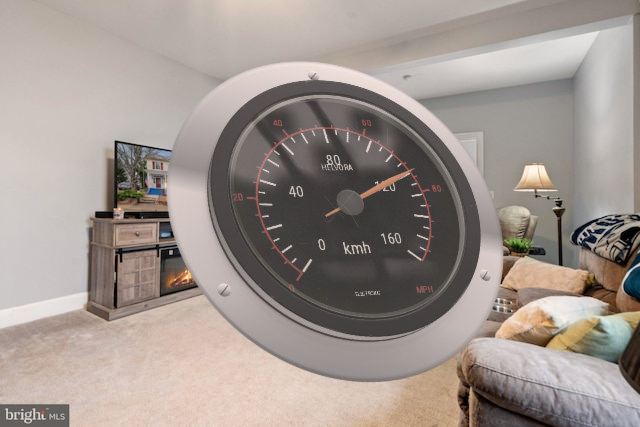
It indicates 120 km/h
